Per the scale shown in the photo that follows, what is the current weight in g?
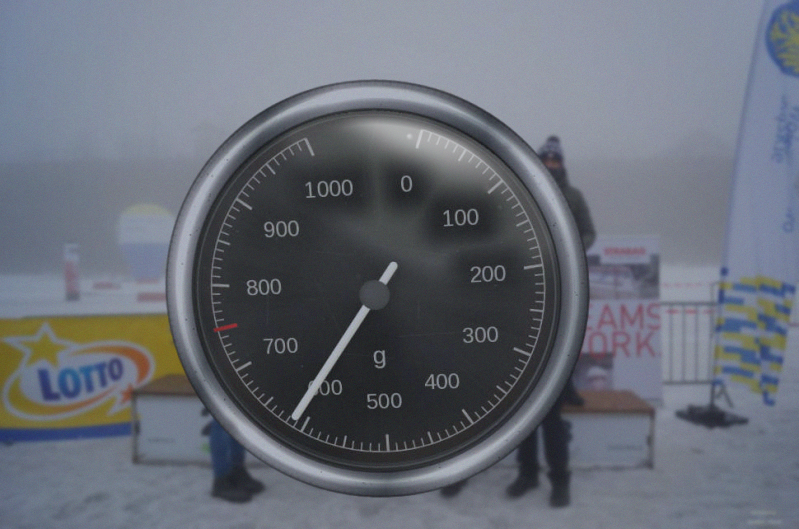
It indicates 615 g
